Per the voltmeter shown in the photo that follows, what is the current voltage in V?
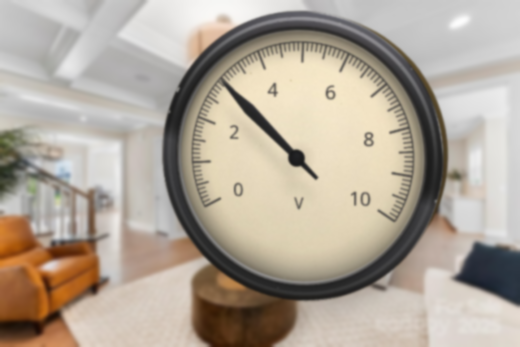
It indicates 3 V
